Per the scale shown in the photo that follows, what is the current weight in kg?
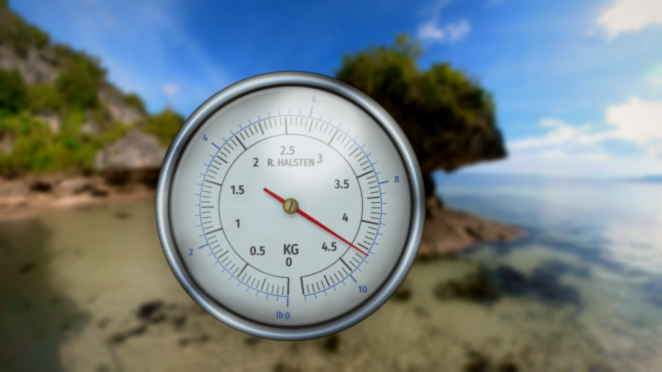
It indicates 4.3 kg
